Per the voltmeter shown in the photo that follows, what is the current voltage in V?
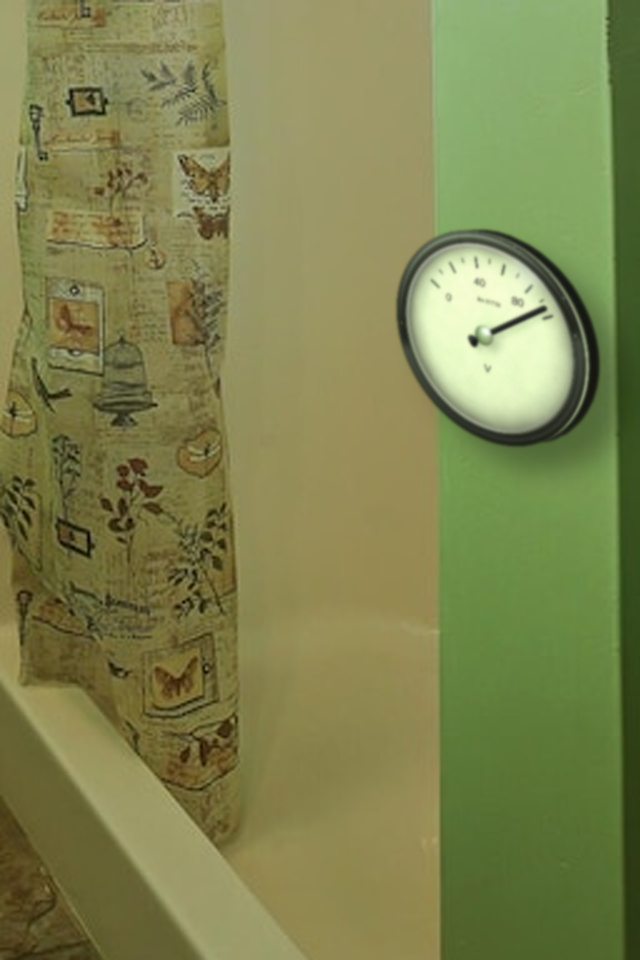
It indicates 95 V
